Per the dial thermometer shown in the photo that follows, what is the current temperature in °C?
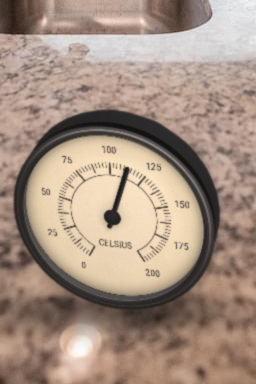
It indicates 112.5 °C
